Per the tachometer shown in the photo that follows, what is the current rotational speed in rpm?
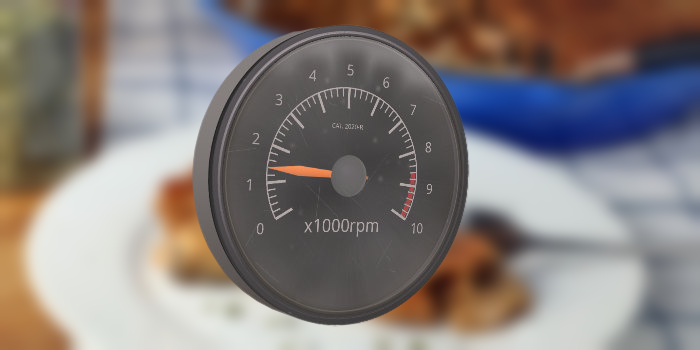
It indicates 1400 rpm
